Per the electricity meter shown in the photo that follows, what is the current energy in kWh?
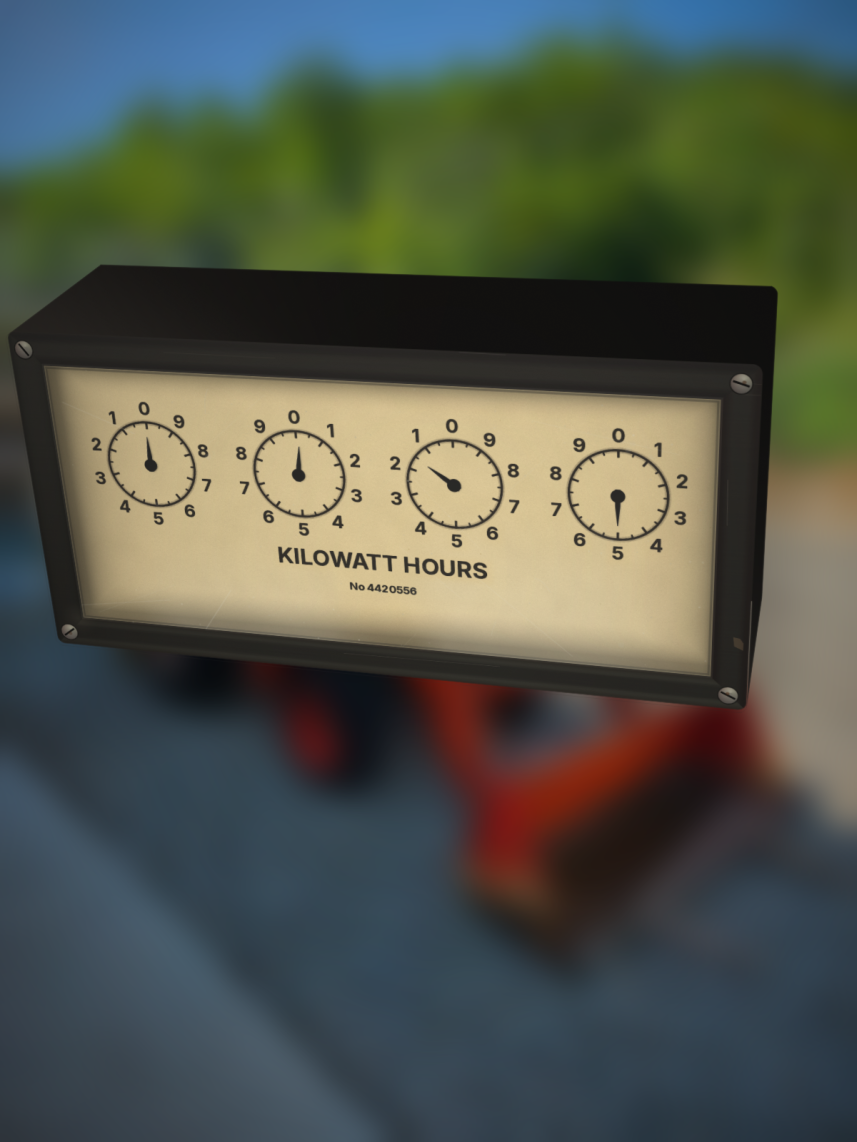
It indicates 15 kWh
